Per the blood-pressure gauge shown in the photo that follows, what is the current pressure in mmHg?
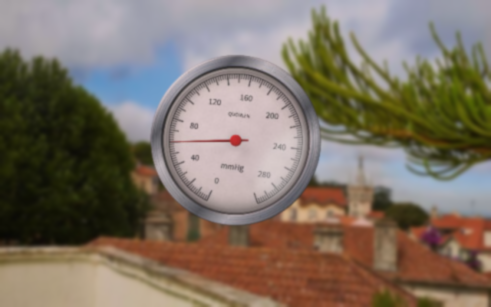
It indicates 60 mmHg
